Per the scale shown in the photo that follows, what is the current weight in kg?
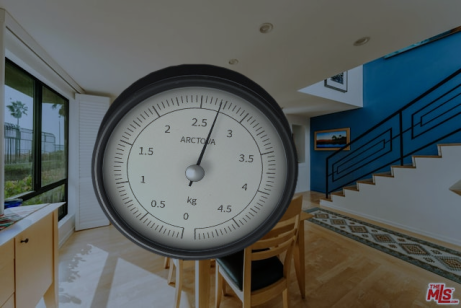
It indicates 2.7 kg
